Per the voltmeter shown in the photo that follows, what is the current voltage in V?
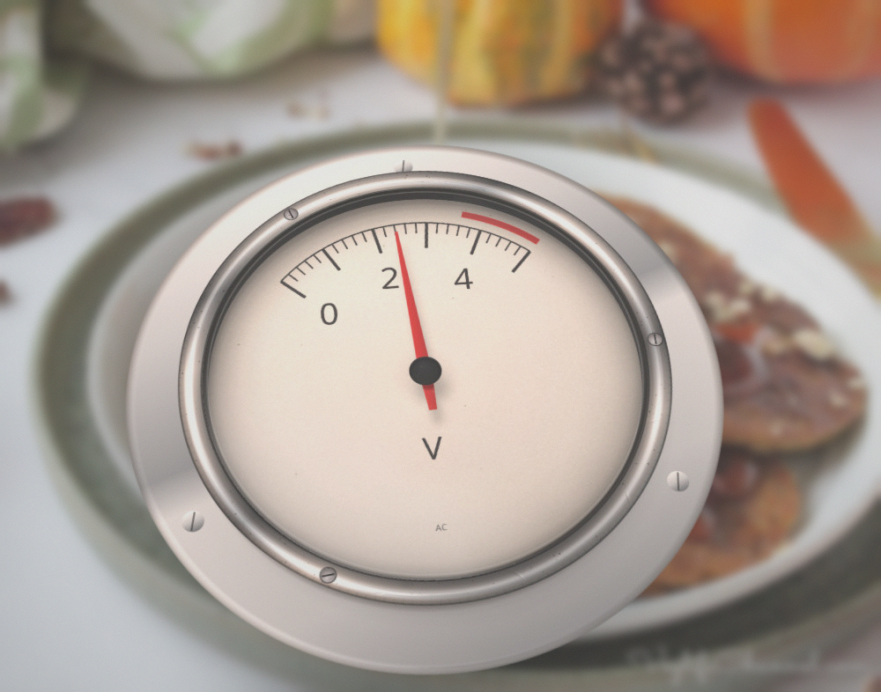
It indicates 2.4 V
